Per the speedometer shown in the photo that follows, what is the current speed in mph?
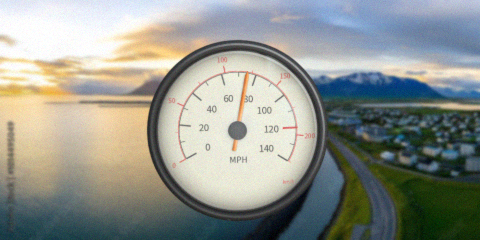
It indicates 75 mph
